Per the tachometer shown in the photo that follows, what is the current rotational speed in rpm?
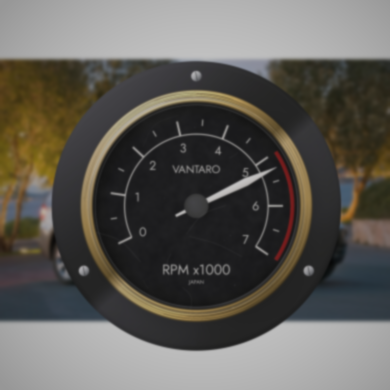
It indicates 5250 rpm
